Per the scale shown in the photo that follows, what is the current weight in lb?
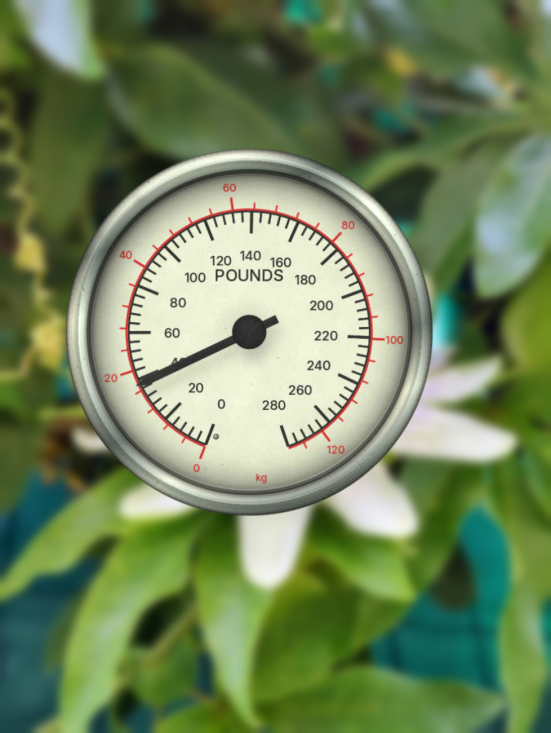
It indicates 38 lb
